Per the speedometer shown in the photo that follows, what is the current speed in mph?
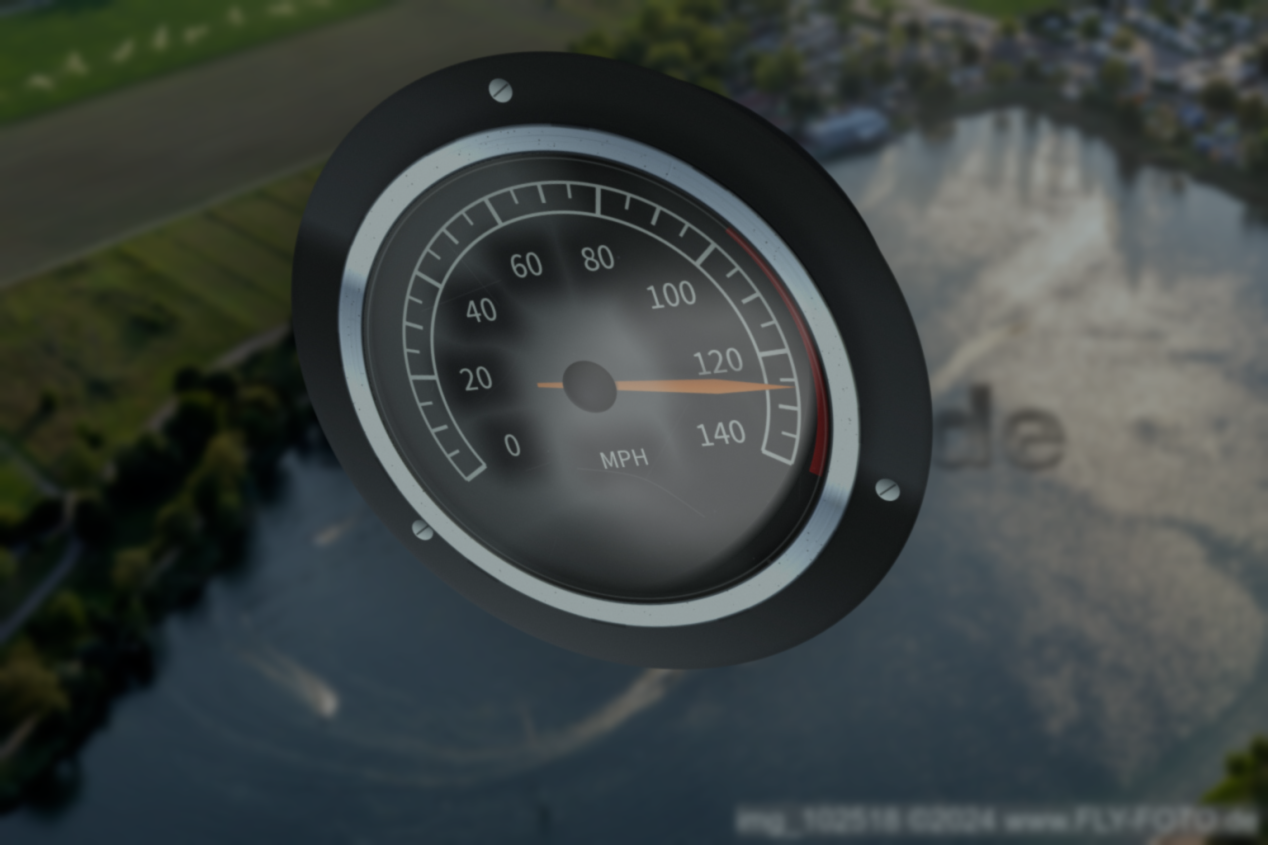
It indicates 125 mph
